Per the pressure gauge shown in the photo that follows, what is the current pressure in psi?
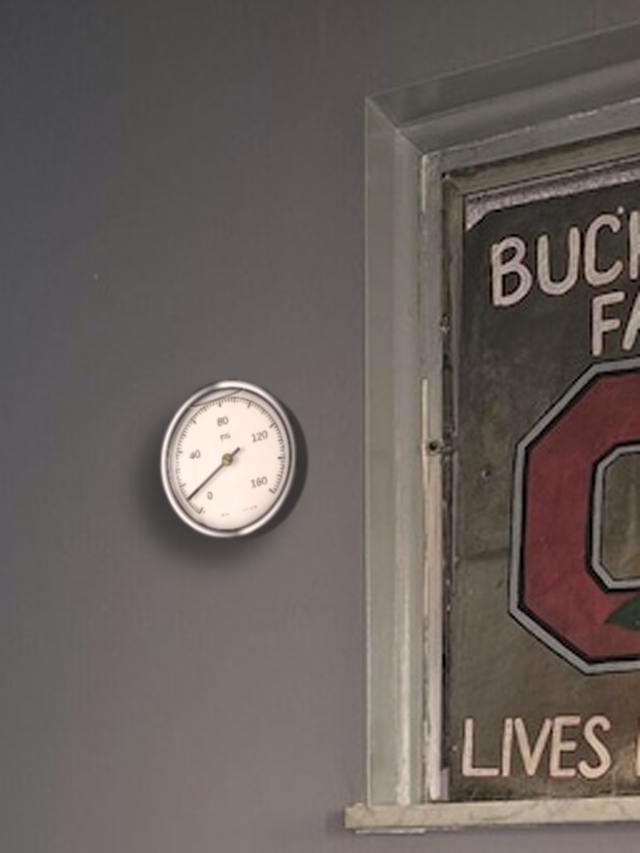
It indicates 10 psi
